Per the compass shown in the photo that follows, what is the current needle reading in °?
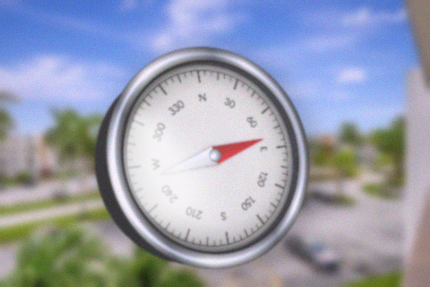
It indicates 80 °
